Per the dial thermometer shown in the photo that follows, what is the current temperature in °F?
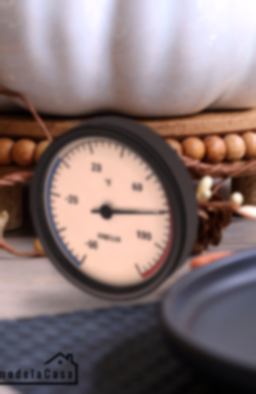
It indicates 80 °F
